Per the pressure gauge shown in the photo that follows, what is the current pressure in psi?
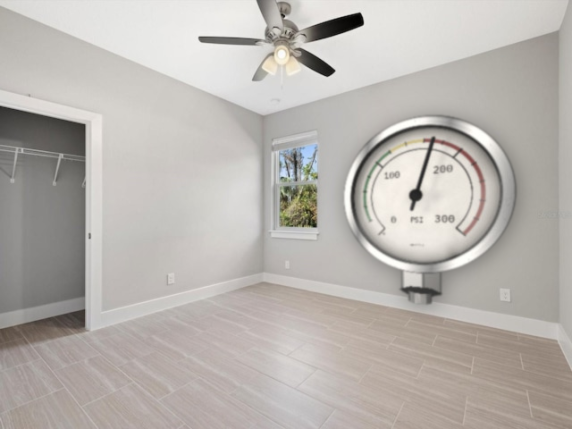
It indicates 170 psi
